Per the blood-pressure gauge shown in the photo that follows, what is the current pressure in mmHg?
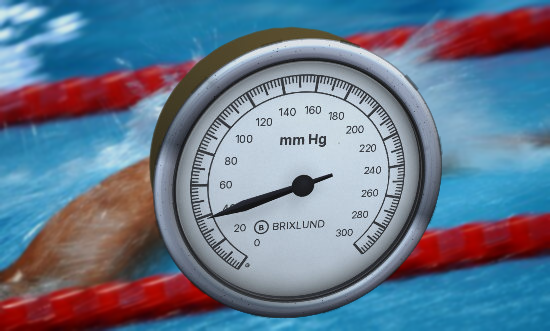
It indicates 40 mmHg
